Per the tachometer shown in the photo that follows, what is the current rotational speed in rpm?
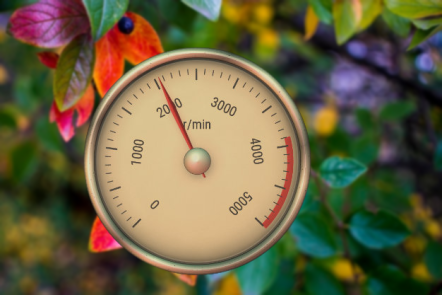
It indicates 2050 rpm
